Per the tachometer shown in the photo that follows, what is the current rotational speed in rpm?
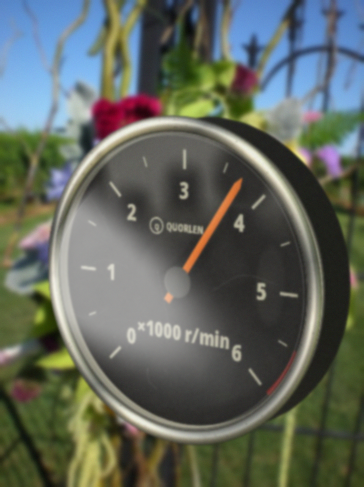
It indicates 3750 rpm
